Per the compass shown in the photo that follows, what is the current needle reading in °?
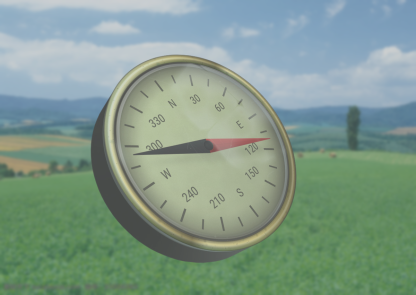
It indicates 112.5 °
